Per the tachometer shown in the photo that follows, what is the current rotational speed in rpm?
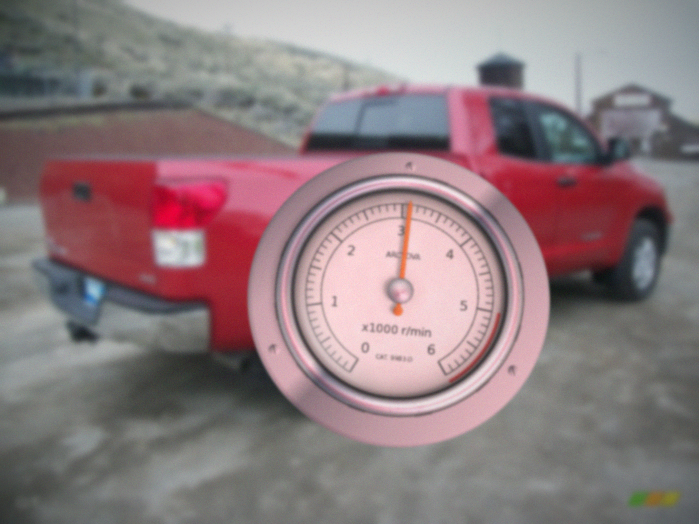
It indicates 3100 rpm
